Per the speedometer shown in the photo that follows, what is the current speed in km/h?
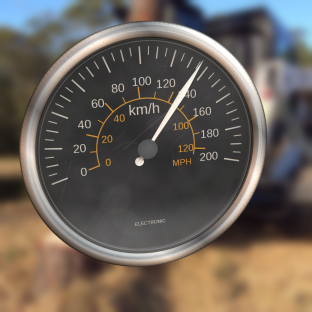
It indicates 135 km/h
